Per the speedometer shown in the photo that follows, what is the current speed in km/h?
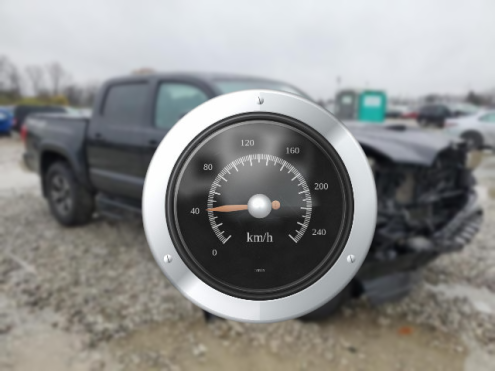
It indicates 40 km/h
